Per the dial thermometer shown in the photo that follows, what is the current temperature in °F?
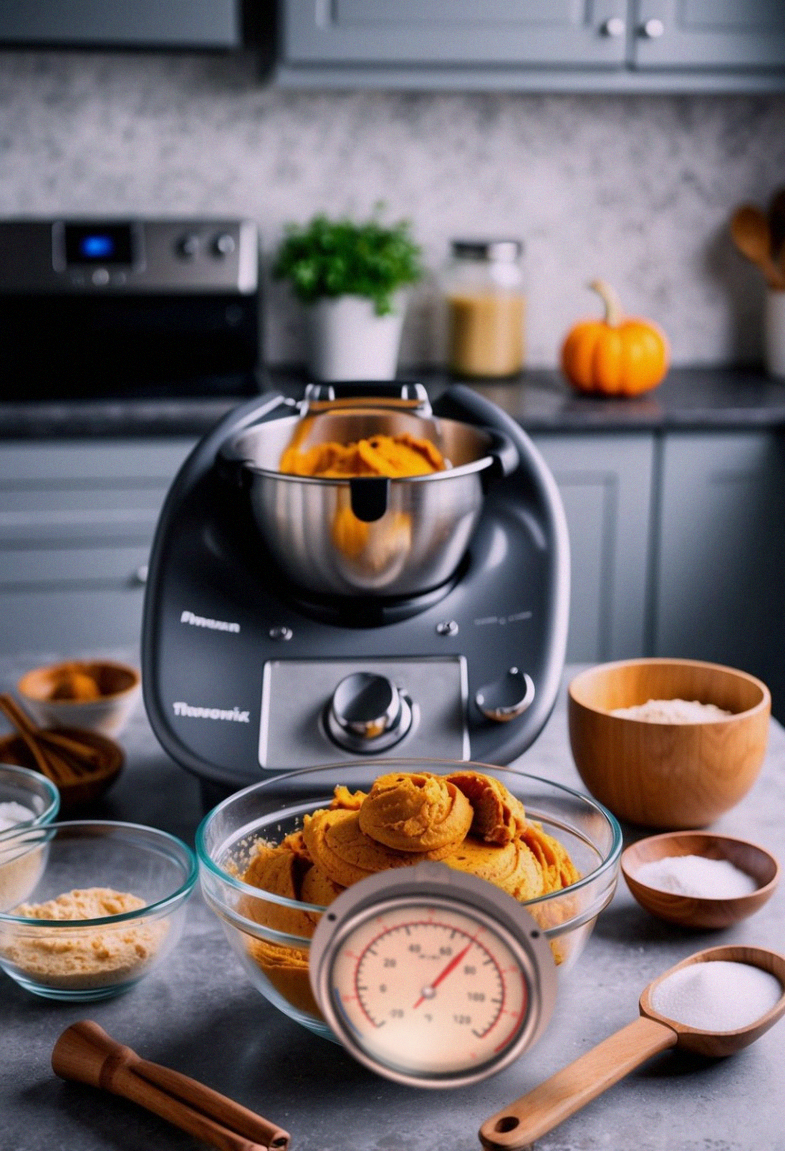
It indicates 68 °F
